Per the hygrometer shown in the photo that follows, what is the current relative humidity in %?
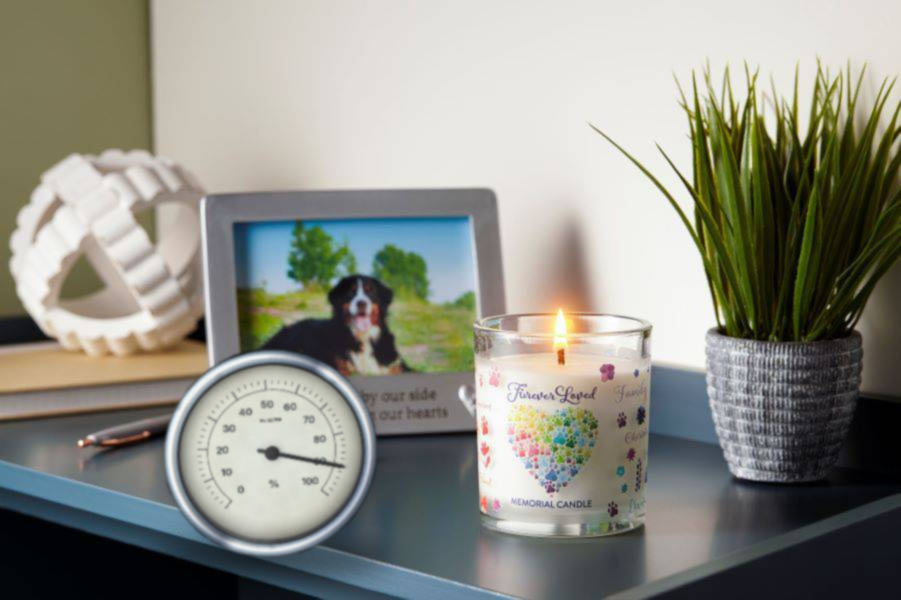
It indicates 90 %
